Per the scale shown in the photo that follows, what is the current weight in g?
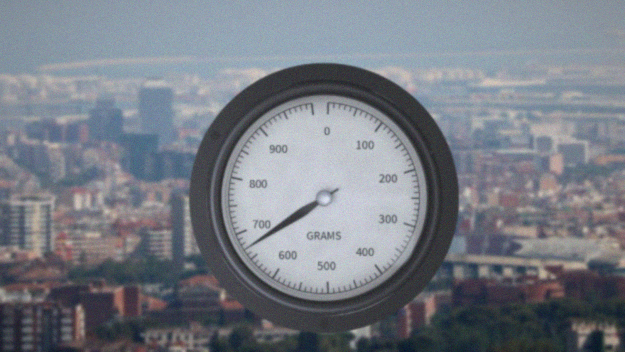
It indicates 670 g
